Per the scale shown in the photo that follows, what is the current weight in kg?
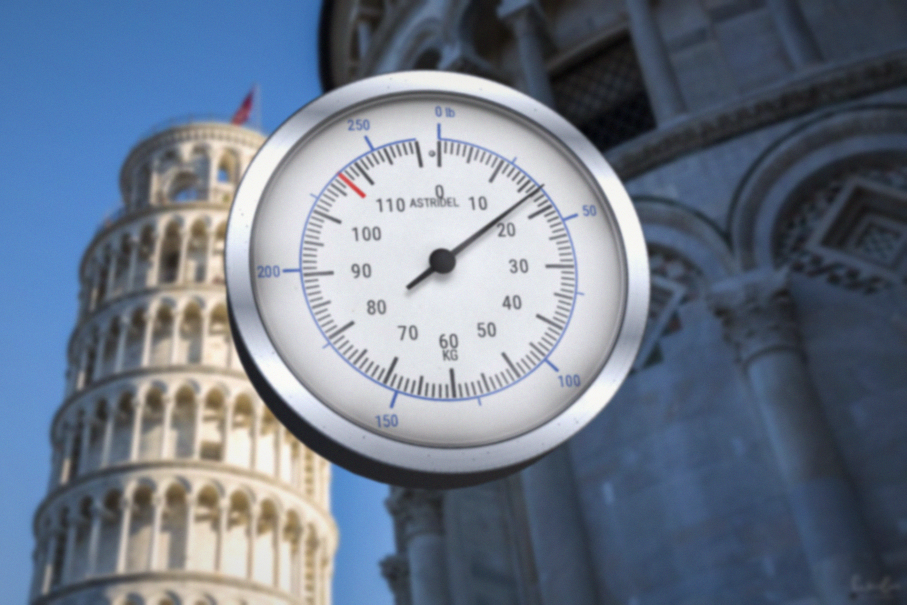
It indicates 17 kg
